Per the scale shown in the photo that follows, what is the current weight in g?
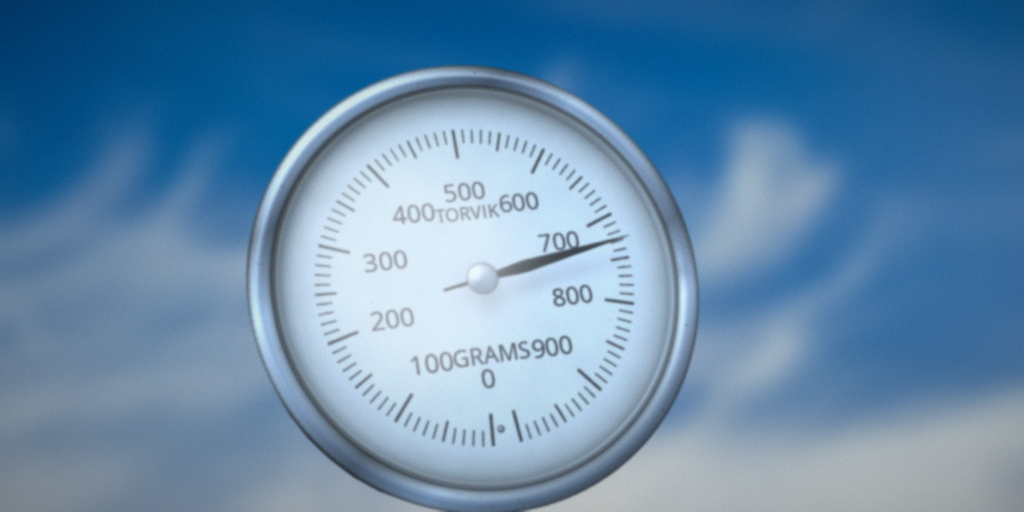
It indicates 730 g
